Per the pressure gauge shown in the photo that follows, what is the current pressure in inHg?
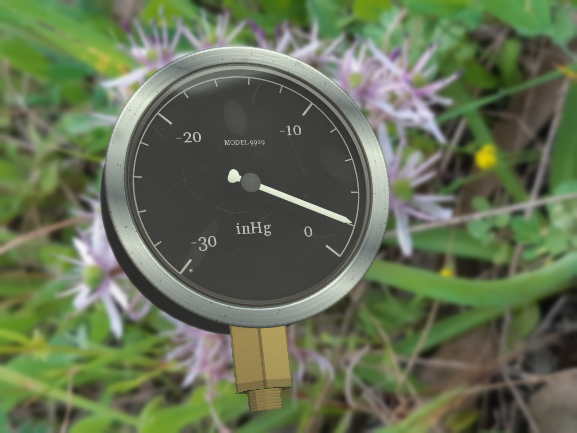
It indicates -2 inHg
